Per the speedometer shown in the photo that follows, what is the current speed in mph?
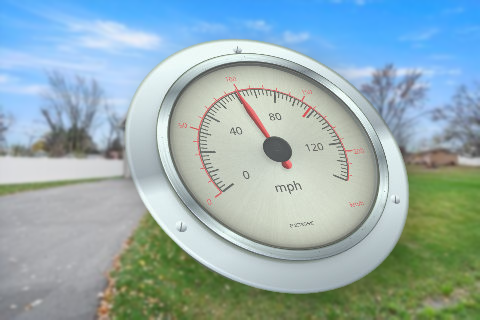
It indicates 60 mph
